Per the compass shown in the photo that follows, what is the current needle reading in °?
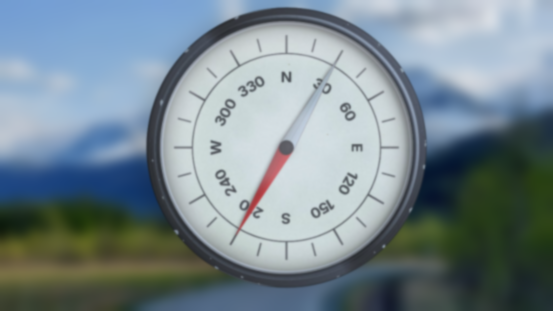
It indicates 210 °
